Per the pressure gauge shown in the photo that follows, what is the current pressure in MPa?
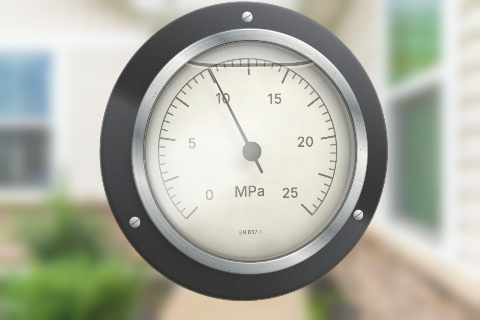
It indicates 10 MPa
